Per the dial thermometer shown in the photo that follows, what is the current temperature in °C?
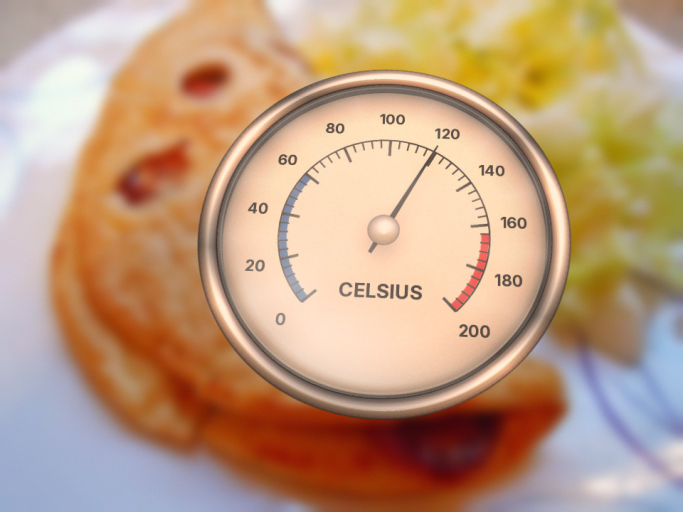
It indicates 120 °C
